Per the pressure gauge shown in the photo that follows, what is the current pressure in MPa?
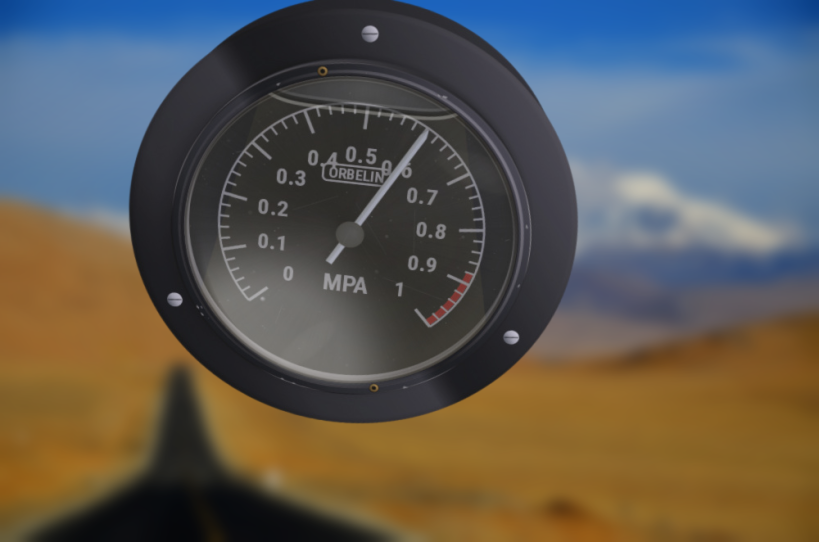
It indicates 0.6 MPa
